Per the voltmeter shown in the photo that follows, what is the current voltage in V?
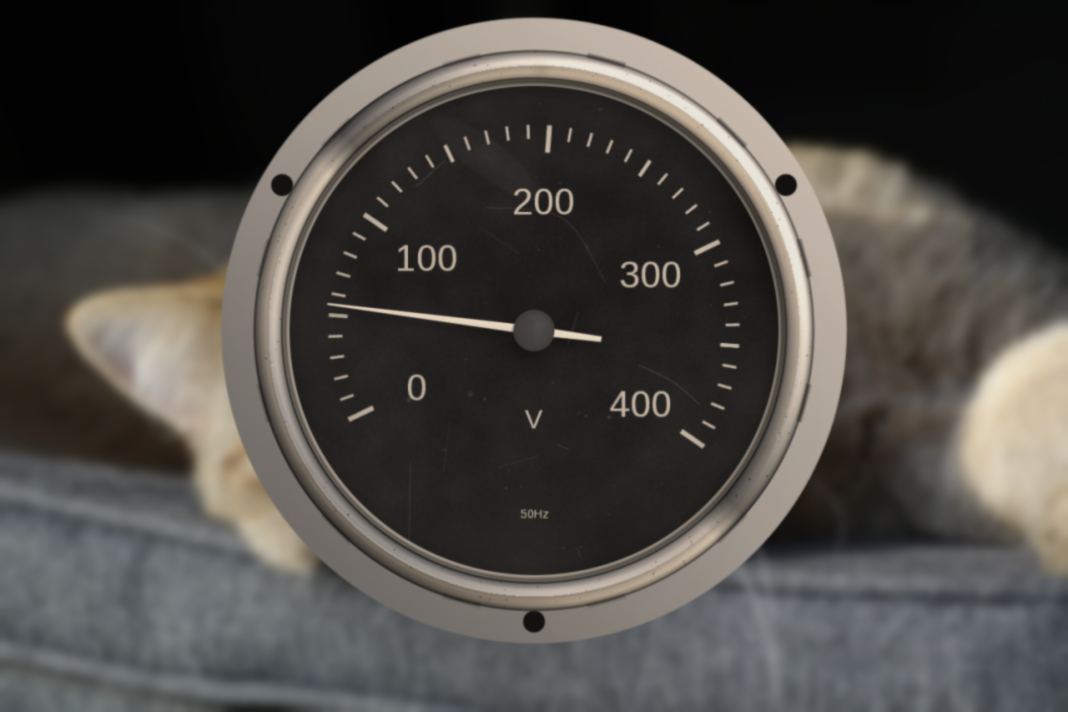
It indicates 55 V
